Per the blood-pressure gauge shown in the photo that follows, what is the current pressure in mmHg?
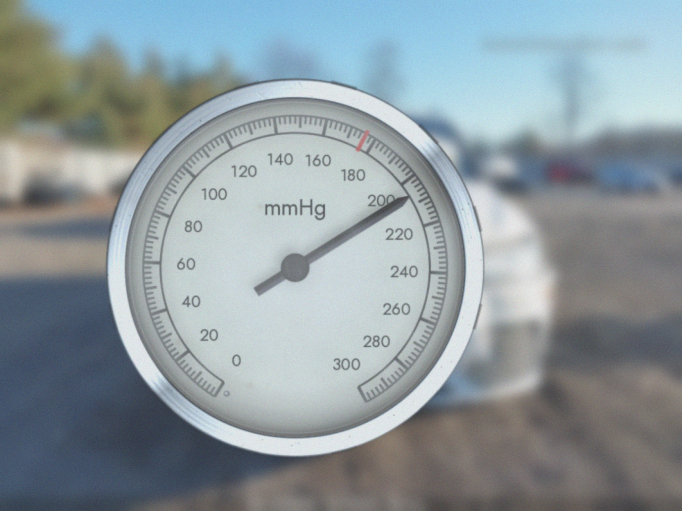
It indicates 206 mmHg
